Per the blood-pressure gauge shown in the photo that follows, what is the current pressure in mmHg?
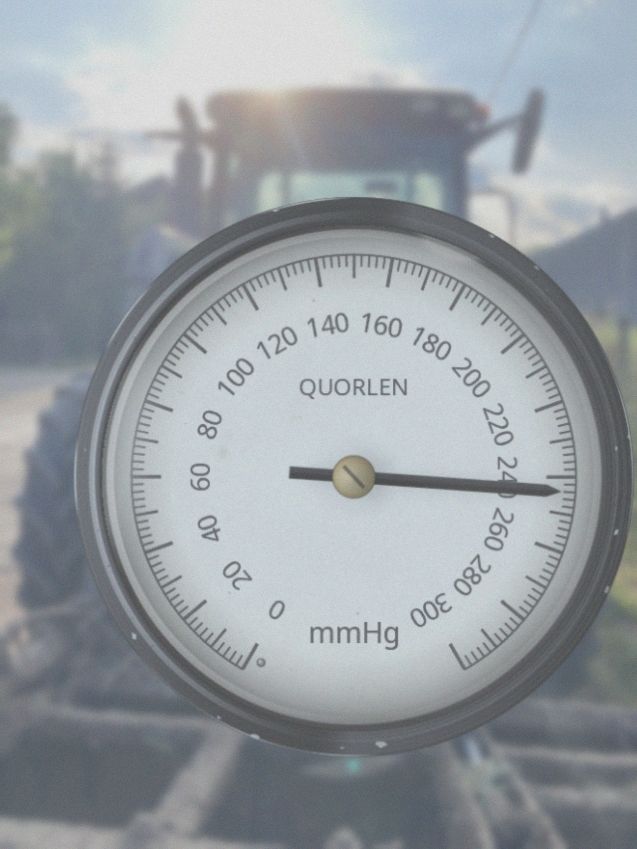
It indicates 244 mmHg
